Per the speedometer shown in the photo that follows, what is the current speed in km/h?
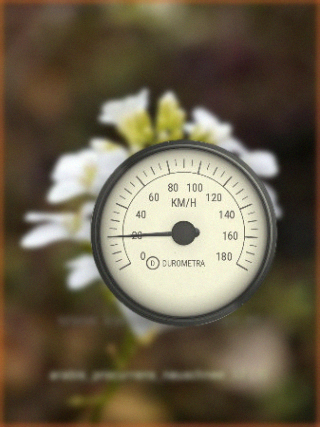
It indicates 20 km/h
